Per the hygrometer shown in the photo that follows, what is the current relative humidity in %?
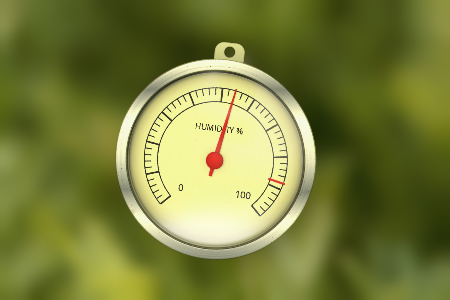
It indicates 54 %
